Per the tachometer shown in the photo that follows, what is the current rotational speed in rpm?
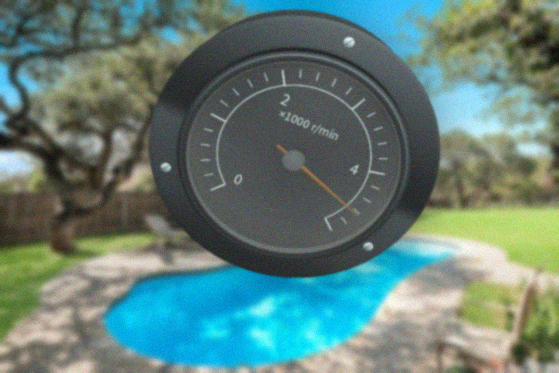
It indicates 4600 rpm
